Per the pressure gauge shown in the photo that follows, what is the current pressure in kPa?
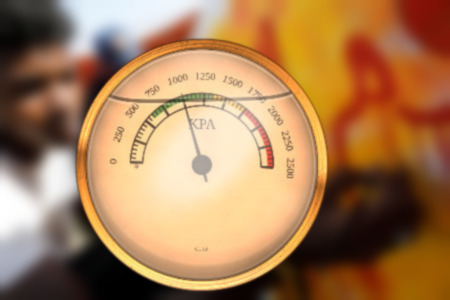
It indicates 1000 kPa
